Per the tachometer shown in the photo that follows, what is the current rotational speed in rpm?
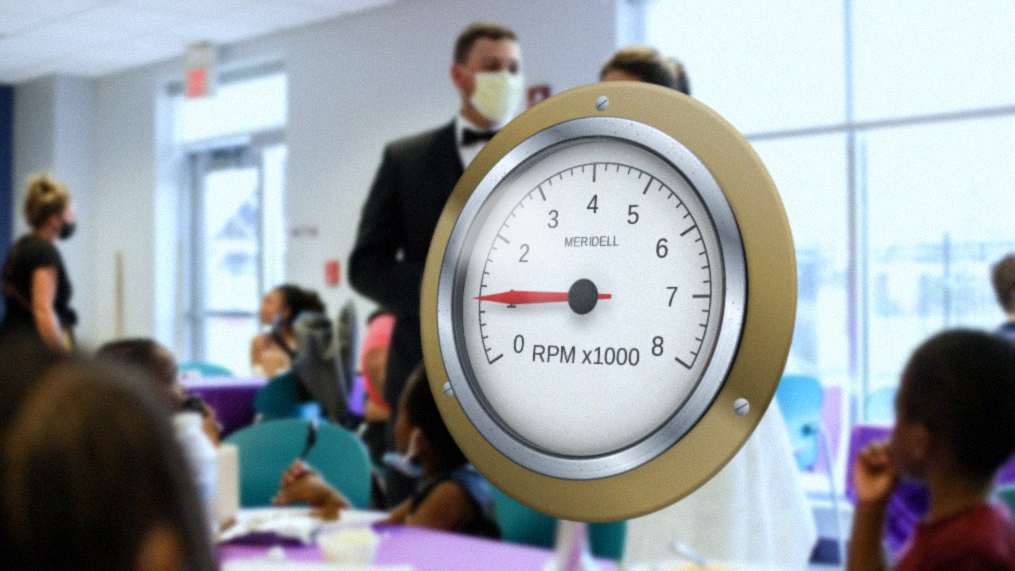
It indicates 1000 rpm
